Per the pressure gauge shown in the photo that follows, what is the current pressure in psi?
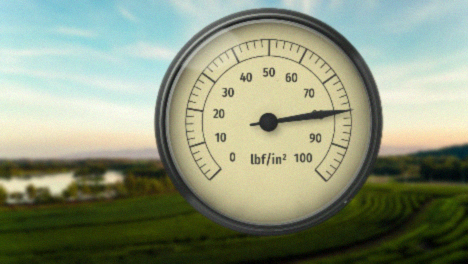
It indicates 80 psi
